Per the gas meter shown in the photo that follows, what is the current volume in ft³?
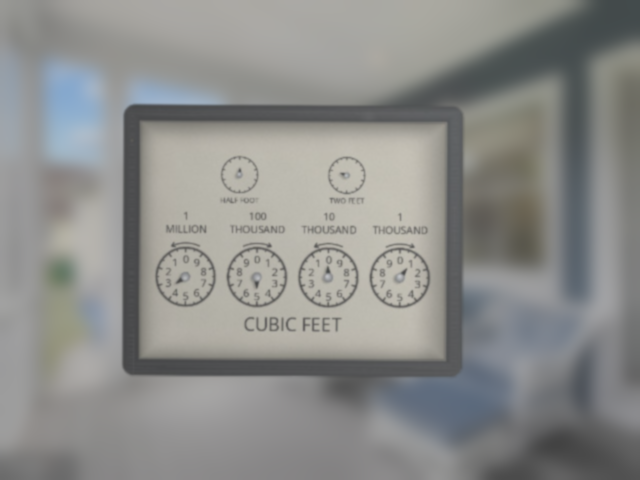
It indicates 350100 ft³
